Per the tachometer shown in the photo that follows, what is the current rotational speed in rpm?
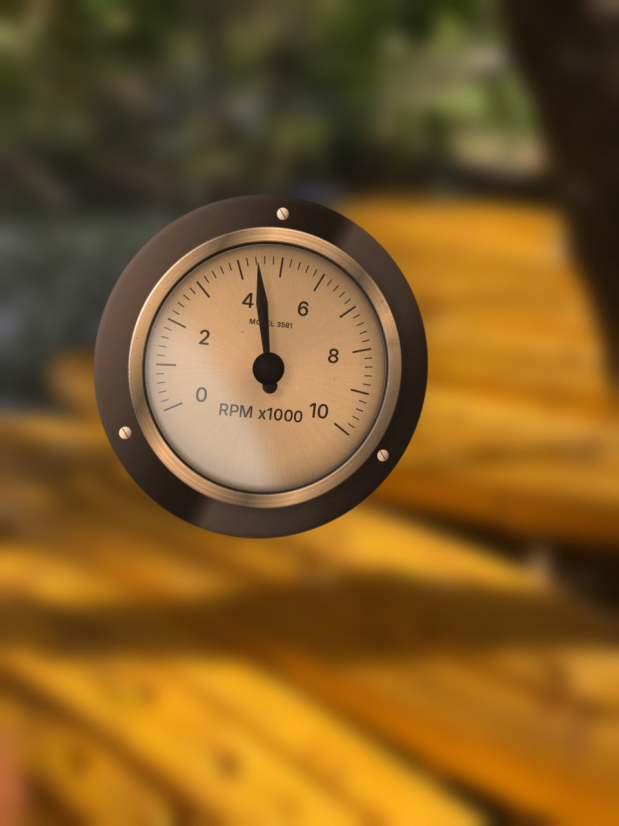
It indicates 4400 rpm
